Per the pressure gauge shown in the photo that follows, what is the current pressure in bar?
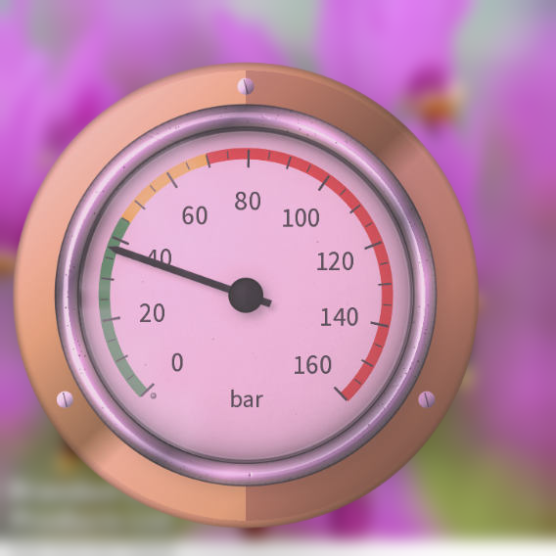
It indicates 37.5 bar
